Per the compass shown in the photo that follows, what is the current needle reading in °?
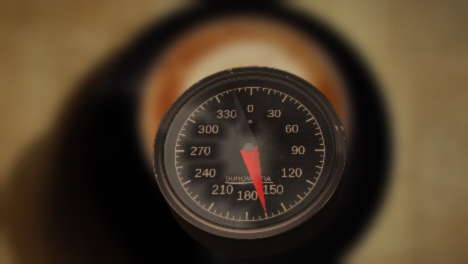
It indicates 165 °
